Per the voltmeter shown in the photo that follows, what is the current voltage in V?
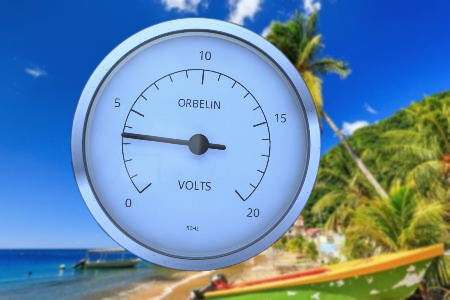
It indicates 3.5 V
